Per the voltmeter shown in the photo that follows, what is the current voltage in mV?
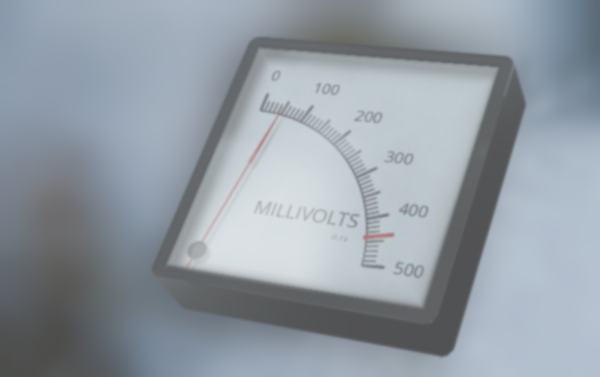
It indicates 50 mV
